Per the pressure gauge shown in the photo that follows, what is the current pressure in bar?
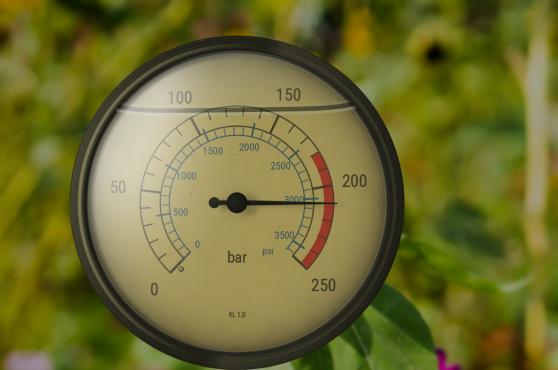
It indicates 210 bar
